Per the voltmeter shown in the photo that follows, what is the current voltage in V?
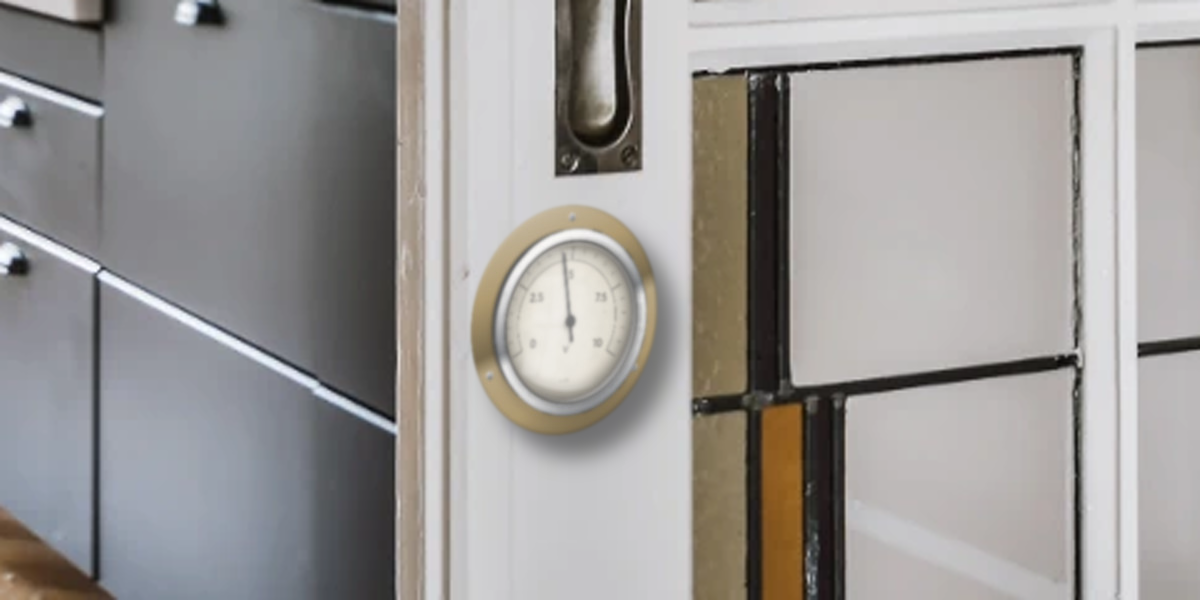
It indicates 4.5 V
